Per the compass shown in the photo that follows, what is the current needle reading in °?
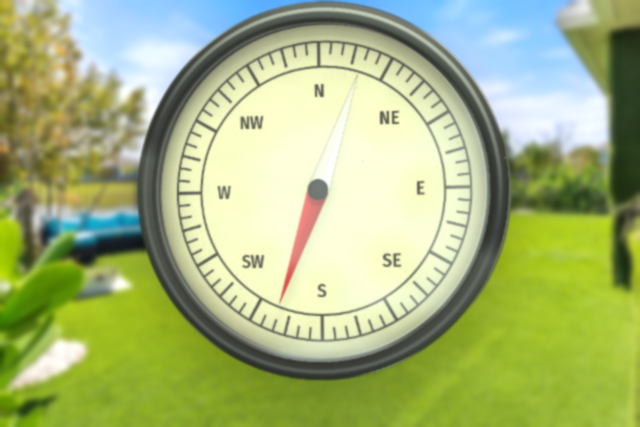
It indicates 200 °
